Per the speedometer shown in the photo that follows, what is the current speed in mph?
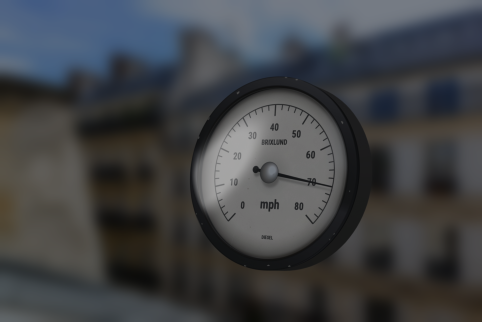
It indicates 70 mph
